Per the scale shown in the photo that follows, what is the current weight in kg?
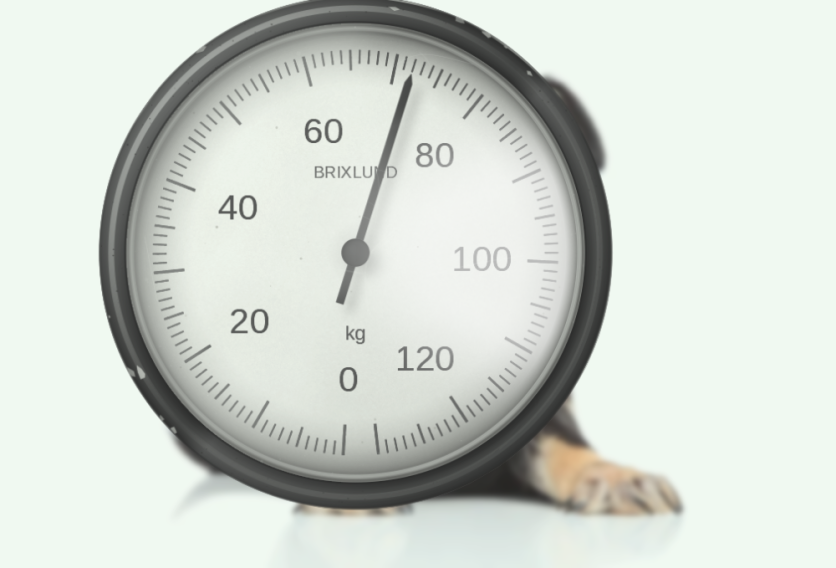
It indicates 72 kg
